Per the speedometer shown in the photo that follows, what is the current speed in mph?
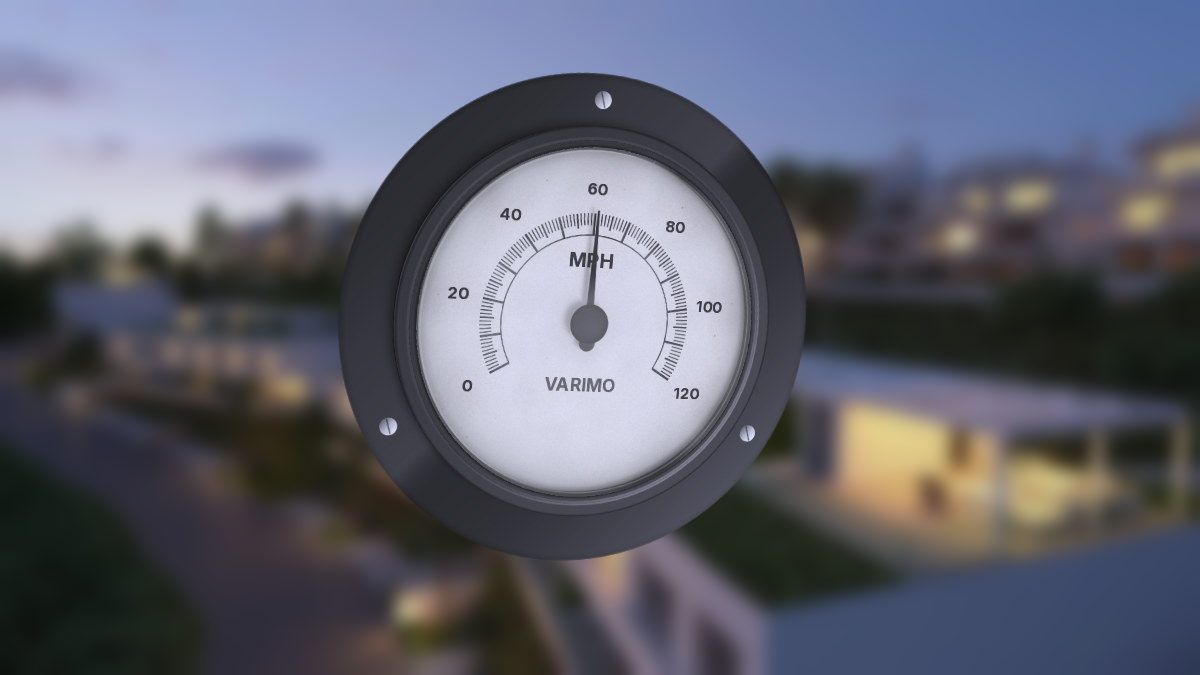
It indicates 60 mph
